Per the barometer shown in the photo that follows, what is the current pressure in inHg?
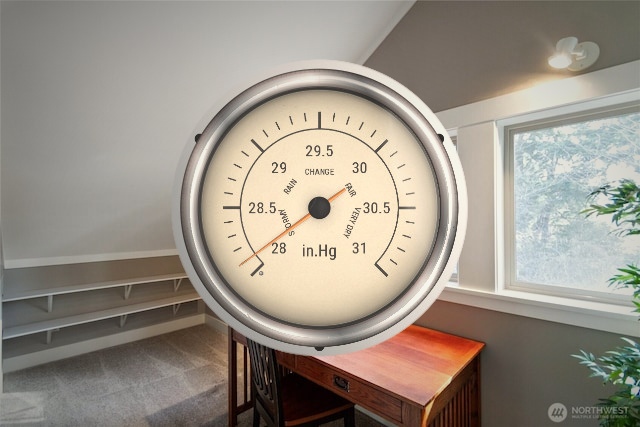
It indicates 28.1 inHg
